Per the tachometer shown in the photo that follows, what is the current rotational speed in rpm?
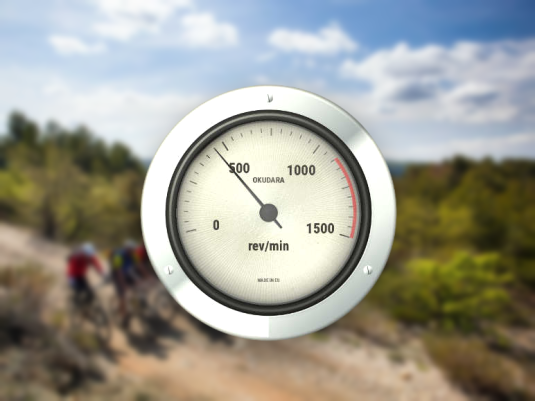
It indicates 450 rpm
